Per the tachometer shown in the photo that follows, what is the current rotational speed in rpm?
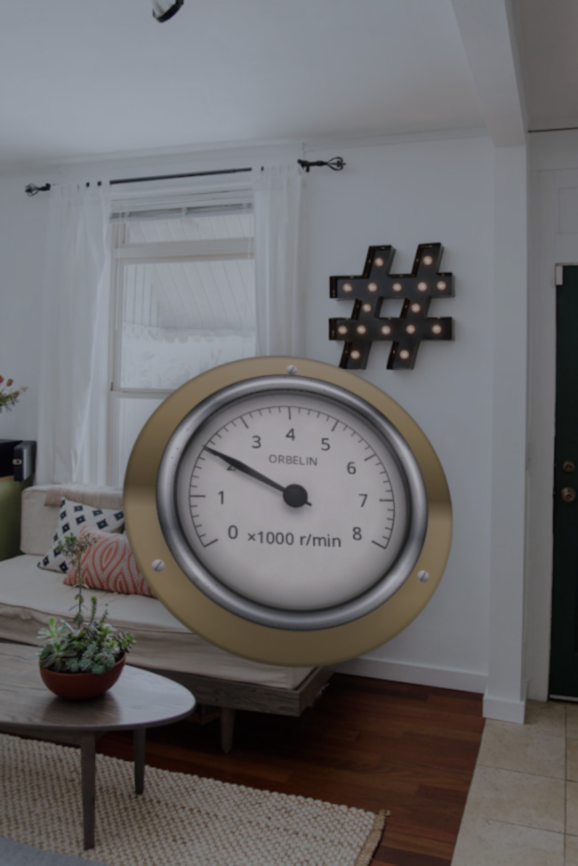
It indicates 2000 rpm
